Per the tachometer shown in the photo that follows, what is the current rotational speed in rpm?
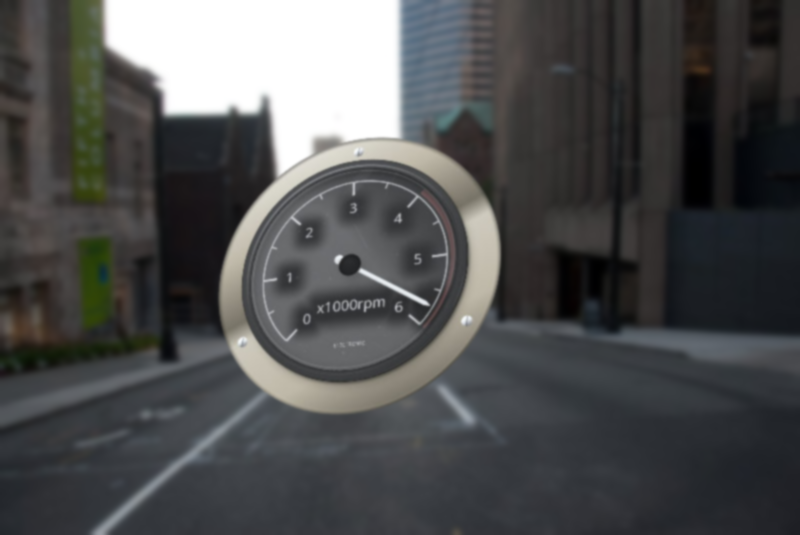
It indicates 5750 rpm
